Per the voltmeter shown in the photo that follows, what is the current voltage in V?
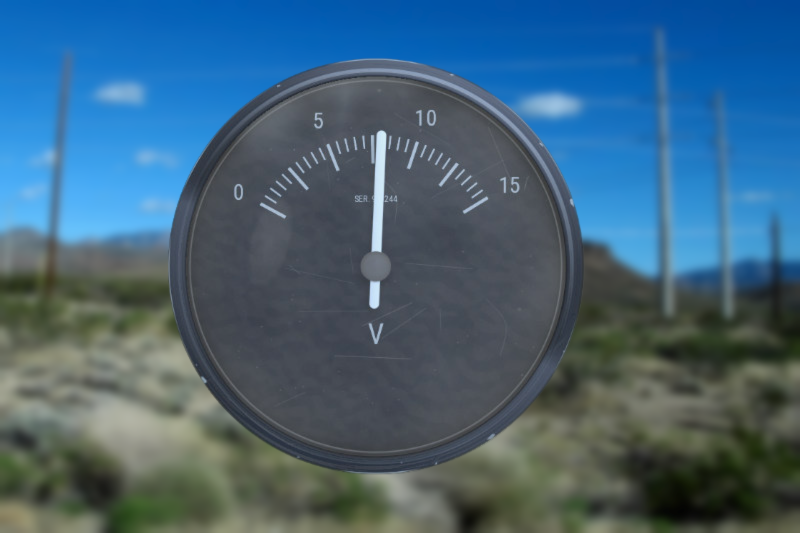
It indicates 8 V
